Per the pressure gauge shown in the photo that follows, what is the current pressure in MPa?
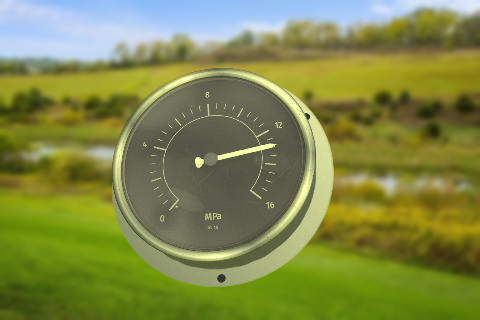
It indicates 13 MPa
